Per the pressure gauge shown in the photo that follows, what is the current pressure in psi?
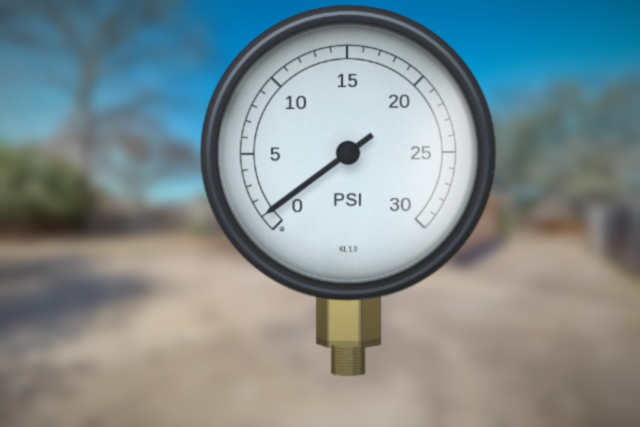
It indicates 1 psi
